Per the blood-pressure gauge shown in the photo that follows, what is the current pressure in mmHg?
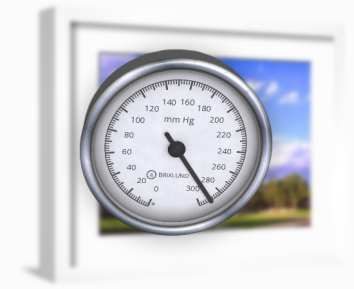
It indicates 290 mmHg
